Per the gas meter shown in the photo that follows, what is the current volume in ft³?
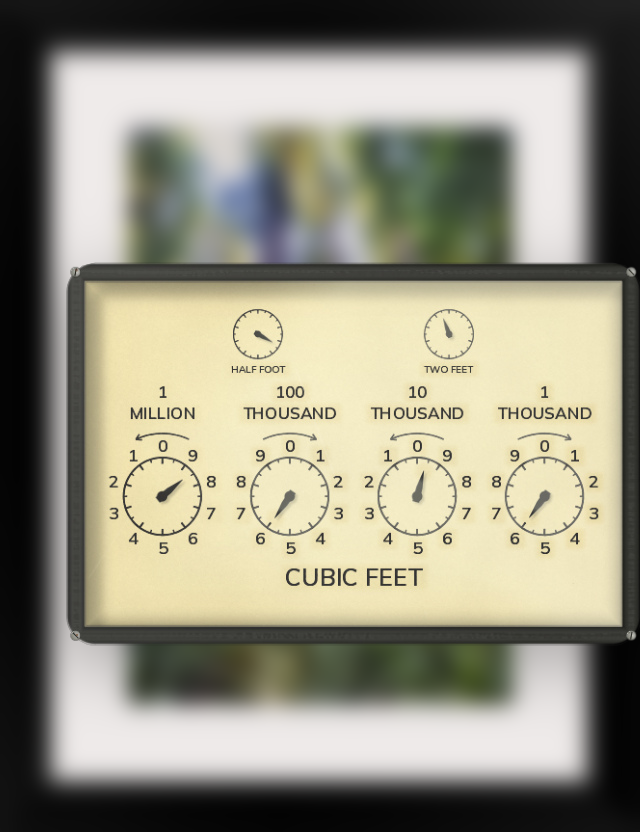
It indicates 859600 ft³
